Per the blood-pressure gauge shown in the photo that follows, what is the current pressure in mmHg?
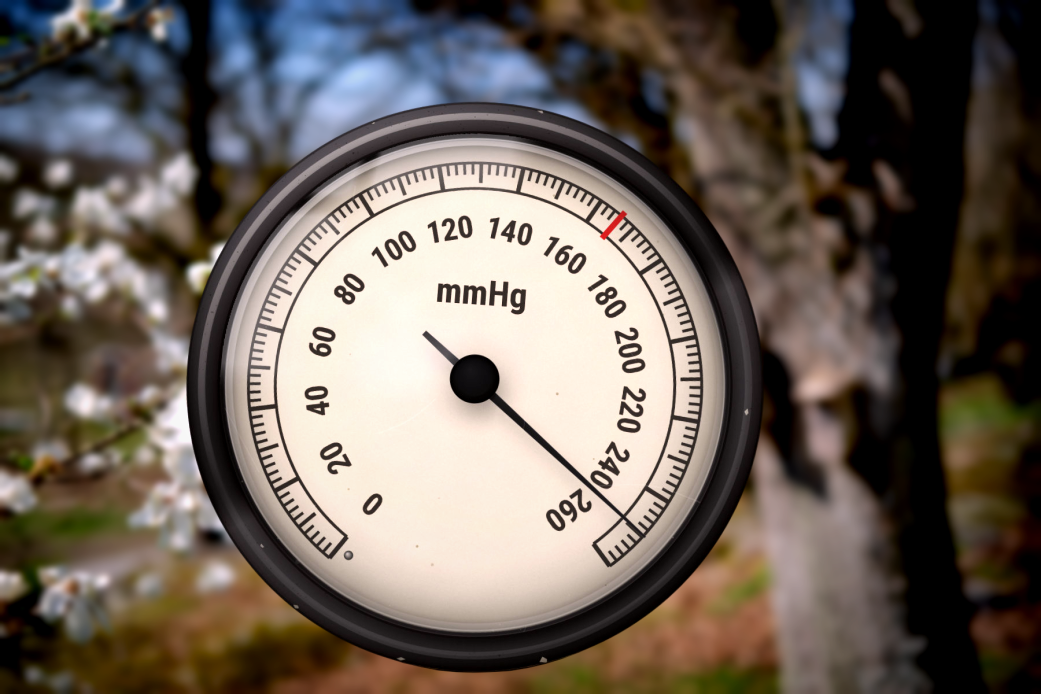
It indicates 250 mmHg
